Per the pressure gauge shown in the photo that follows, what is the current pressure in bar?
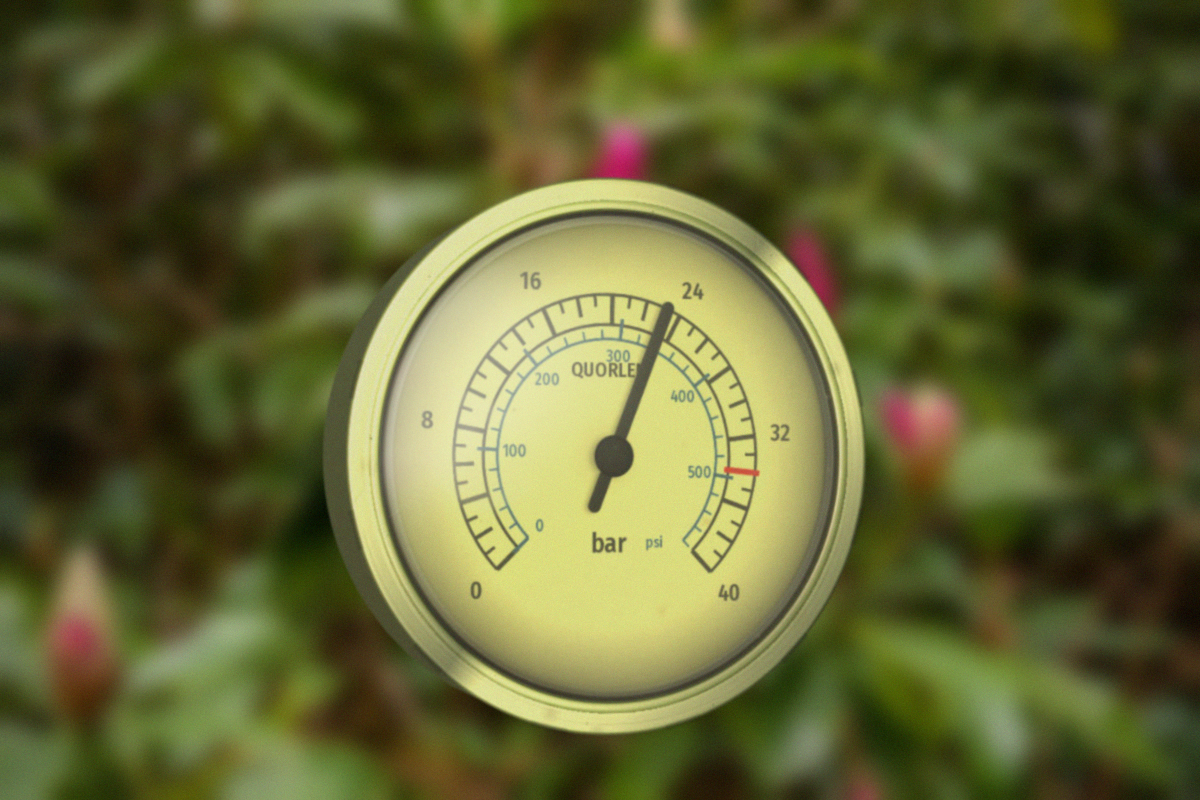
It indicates 23 bar
